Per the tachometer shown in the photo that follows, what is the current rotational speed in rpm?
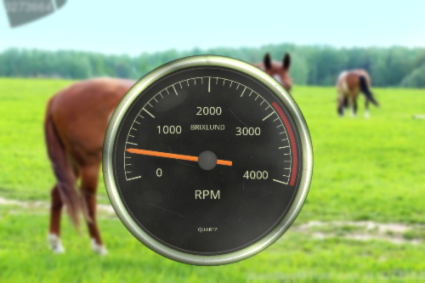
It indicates 400 rpm
